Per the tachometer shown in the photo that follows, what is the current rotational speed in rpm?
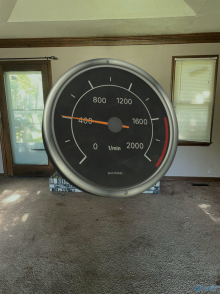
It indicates 400 rpm
